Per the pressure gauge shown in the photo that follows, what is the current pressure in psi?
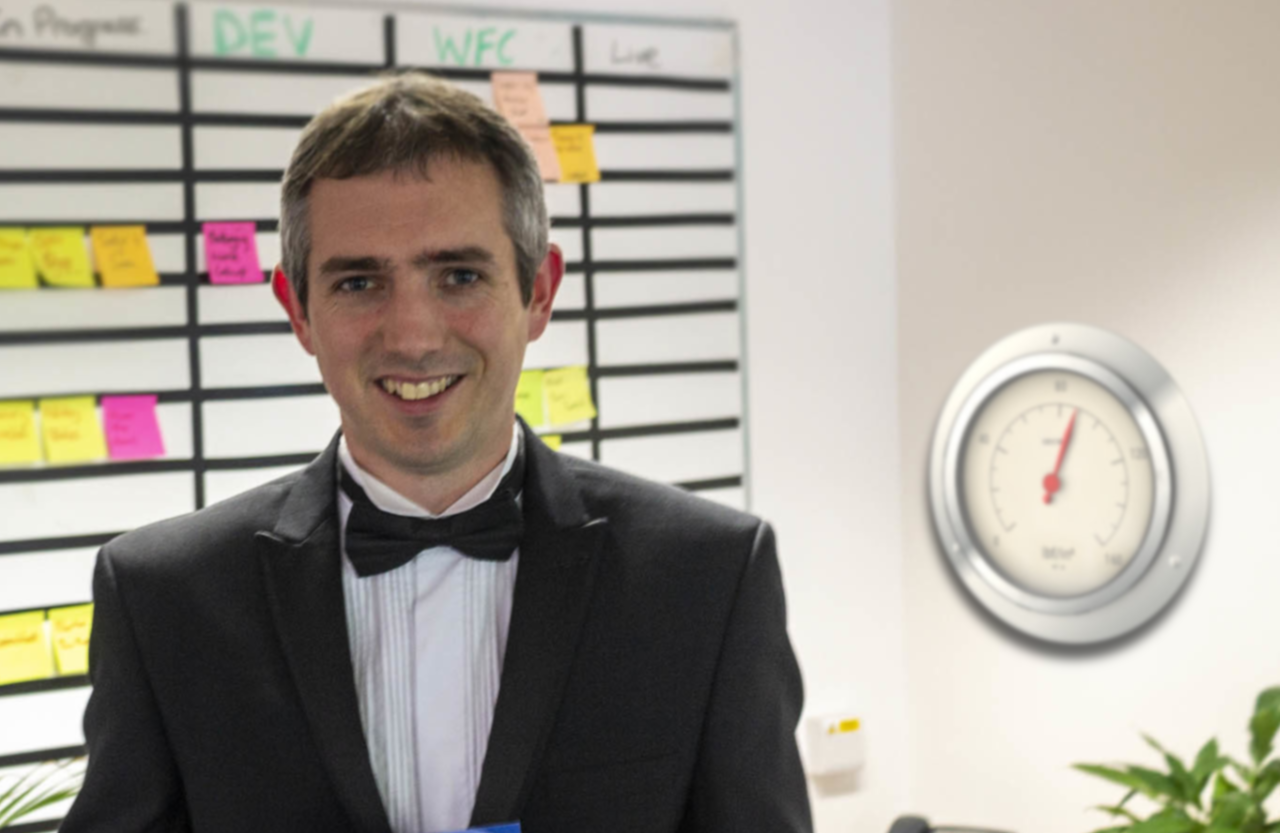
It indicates 90 psi
